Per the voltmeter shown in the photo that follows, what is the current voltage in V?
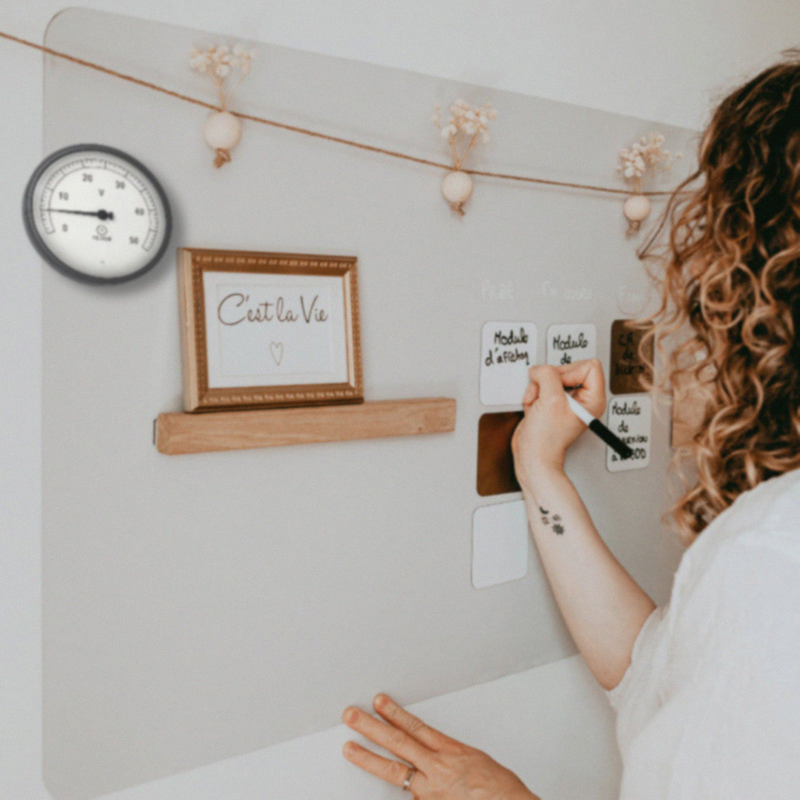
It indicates 5 V
